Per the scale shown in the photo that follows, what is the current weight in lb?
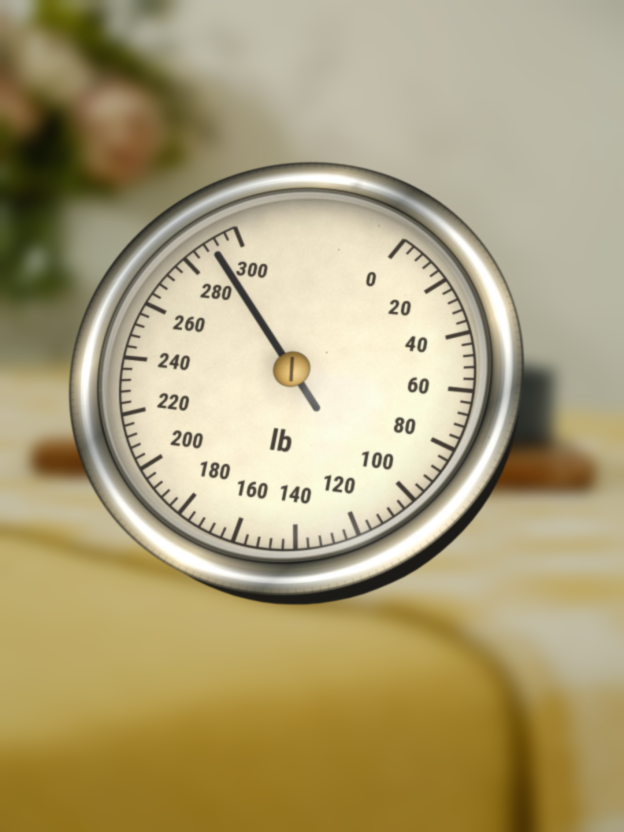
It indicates 290 lb
